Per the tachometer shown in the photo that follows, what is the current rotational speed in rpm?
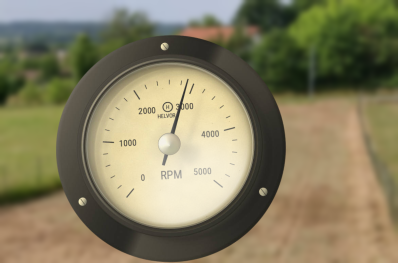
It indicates 2900 rpm
